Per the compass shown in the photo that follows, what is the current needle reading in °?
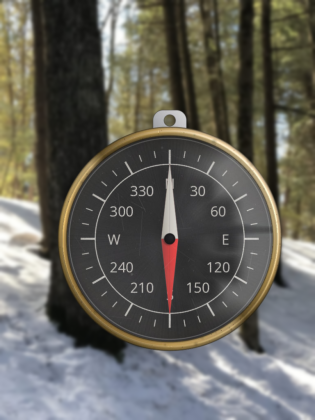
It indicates 180 °
